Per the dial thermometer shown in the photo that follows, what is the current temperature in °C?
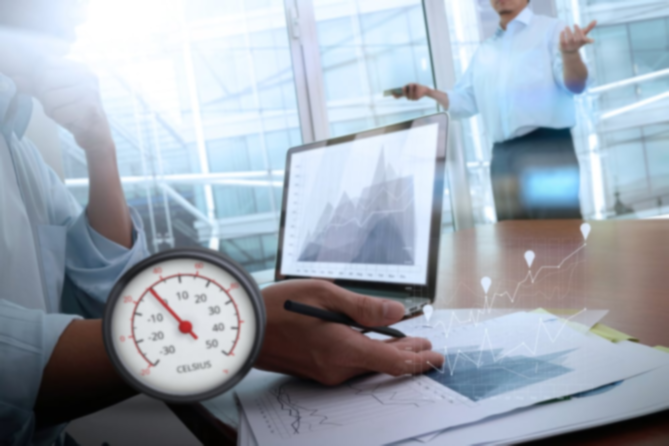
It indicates 0 °C
